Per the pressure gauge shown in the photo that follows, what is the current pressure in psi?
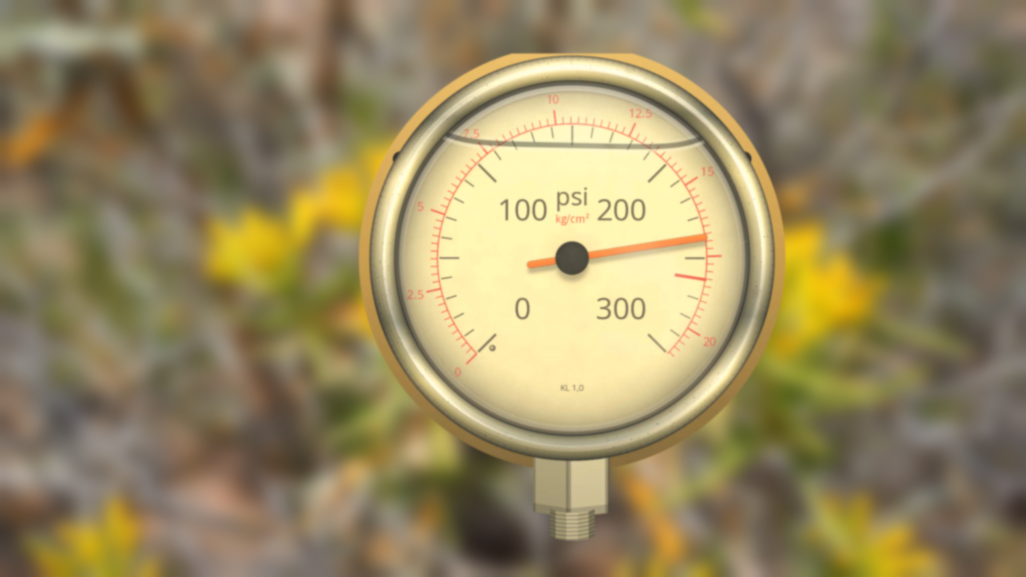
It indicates 240 psi
